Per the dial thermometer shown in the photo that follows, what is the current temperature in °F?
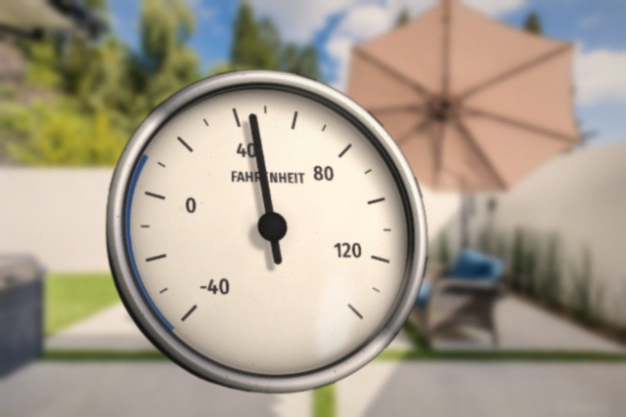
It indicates 45 °F
